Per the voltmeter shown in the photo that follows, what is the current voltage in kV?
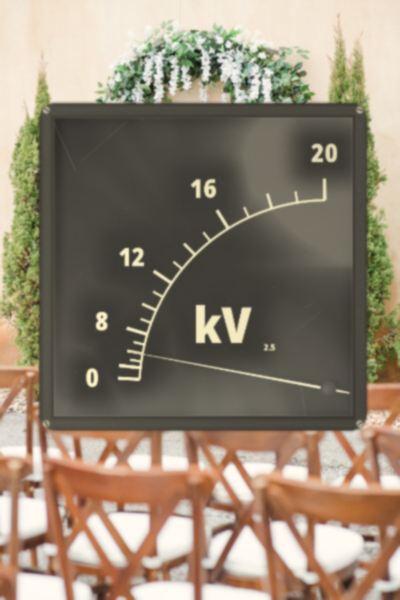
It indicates 6 kV
